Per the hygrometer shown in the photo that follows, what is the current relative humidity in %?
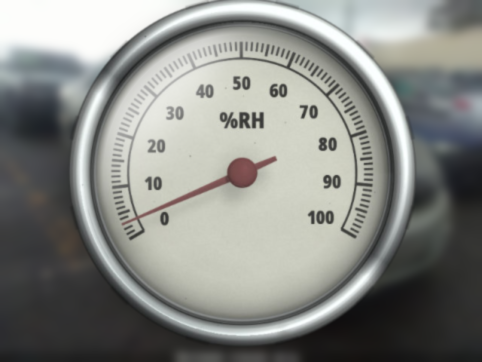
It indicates 3 %
